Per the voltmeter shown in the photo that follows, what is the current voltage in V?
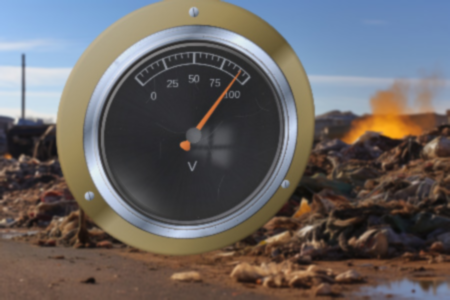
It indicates 90 V
